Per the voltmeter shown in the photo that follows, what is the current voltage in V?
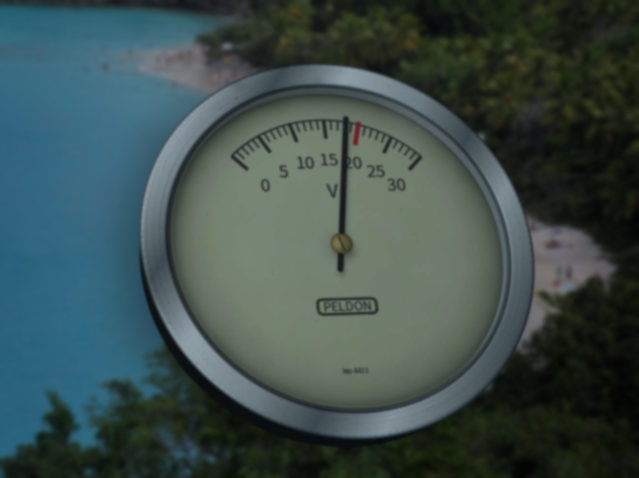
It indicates 18 V
